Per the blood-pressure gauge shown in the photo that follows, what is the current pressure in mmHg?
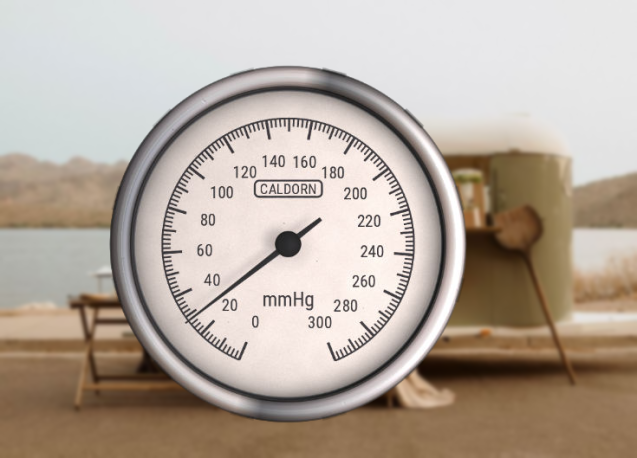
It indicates 28 mmHg
